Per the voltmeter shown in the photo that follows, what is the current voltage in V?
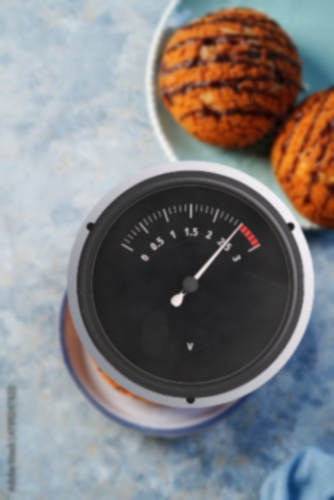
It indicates 2.5 V
